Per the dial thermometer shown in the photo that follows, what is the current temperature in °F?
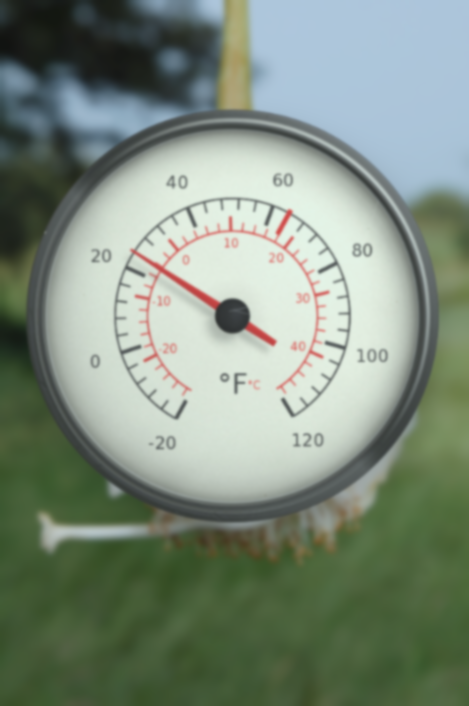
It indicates 24 °F
